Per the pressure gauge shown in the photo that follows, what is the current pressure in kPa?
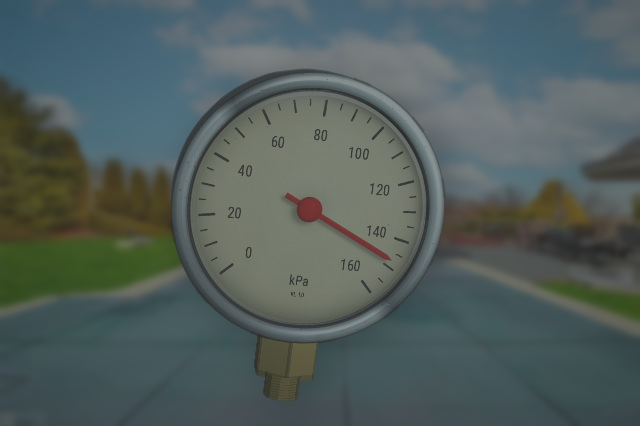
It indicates 147.5 kPa
